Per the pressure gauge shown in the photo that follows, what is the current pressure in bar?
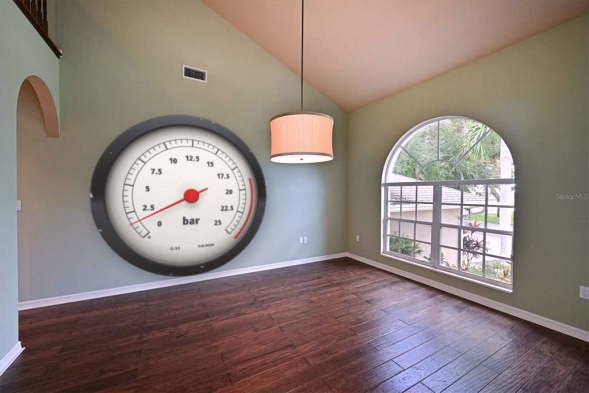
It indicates 1.5 bar
